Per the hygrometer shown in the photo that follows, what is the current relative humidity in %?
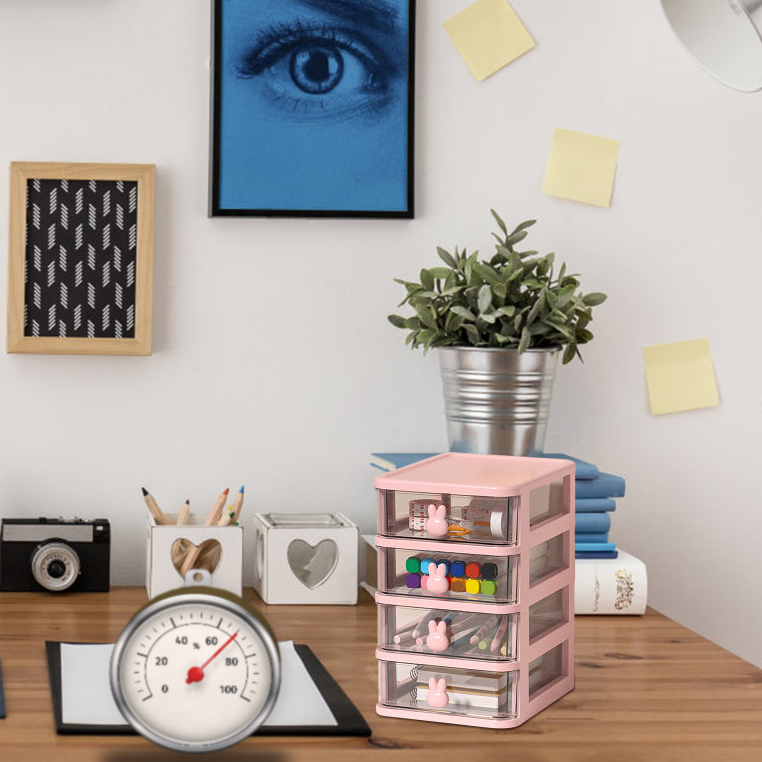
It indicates 68 %
